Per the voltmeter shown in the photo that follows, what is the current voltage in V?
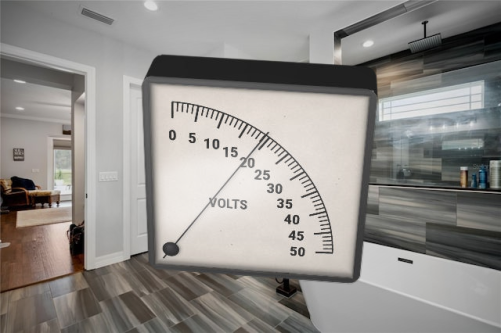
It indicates 19 V
